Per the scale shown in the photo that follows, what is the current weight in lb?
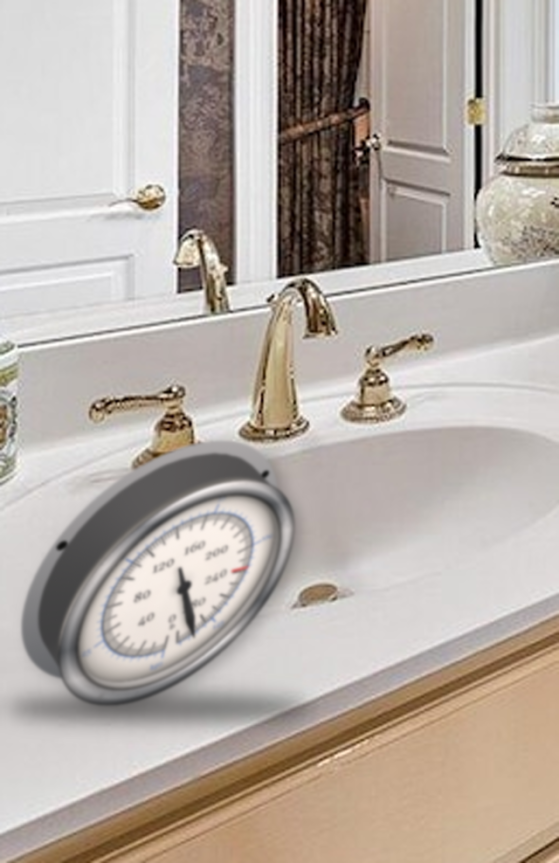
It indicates 290 lb
